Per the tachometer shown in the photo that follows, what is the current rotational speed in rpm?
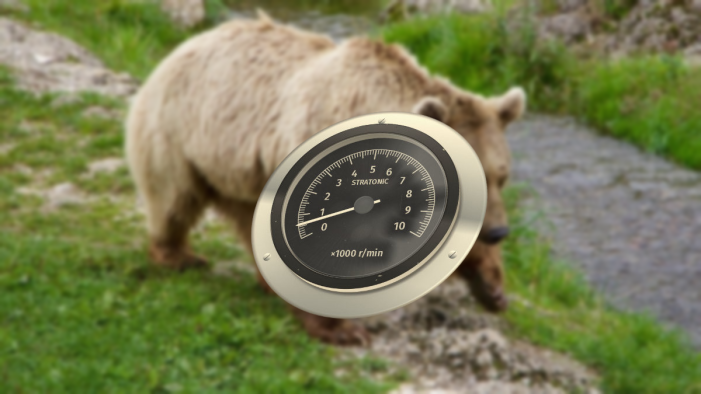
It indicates 500 rpm
